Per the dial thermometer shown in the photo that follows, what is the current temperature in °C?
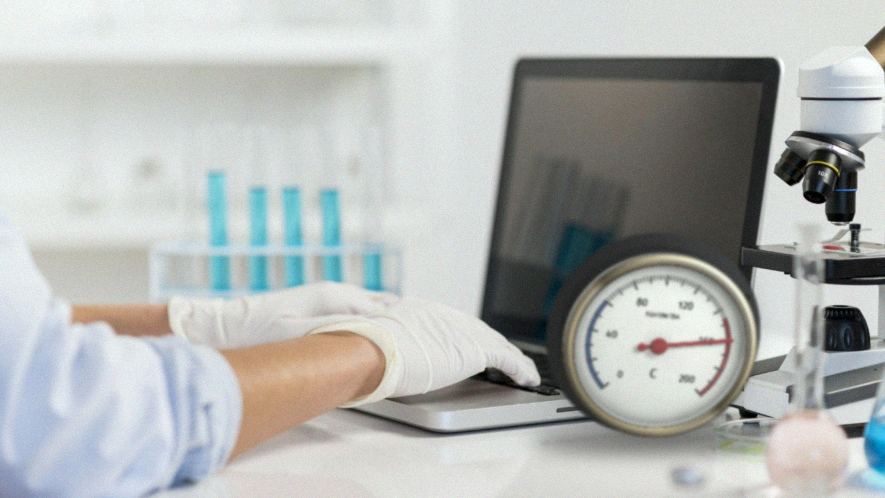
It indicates 160 °C
